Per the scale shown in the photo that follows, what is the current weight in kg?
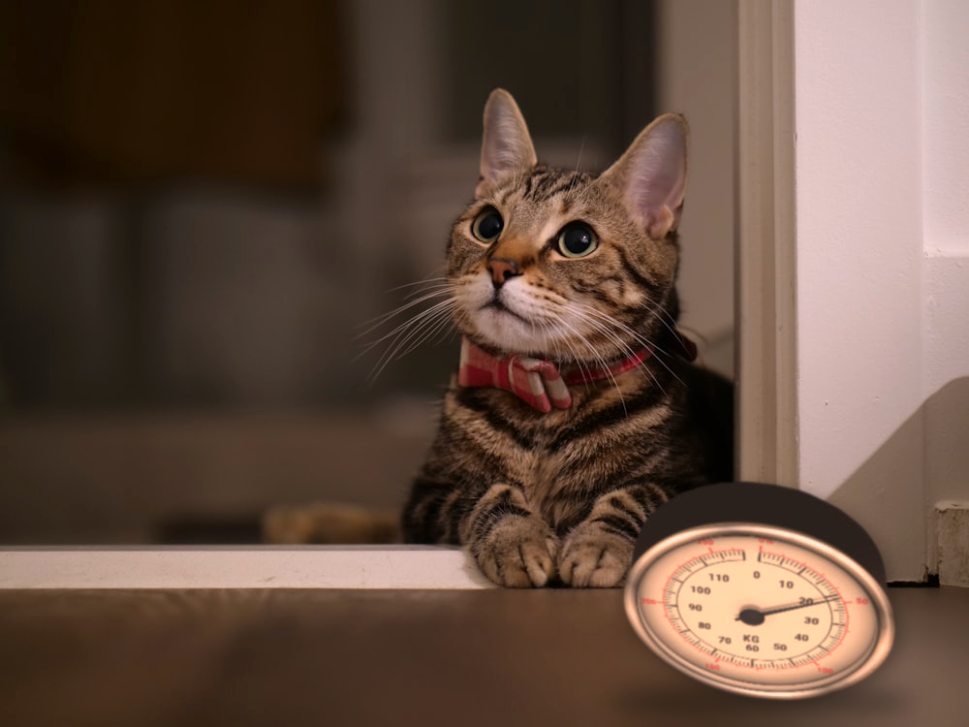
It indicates 20 kg
